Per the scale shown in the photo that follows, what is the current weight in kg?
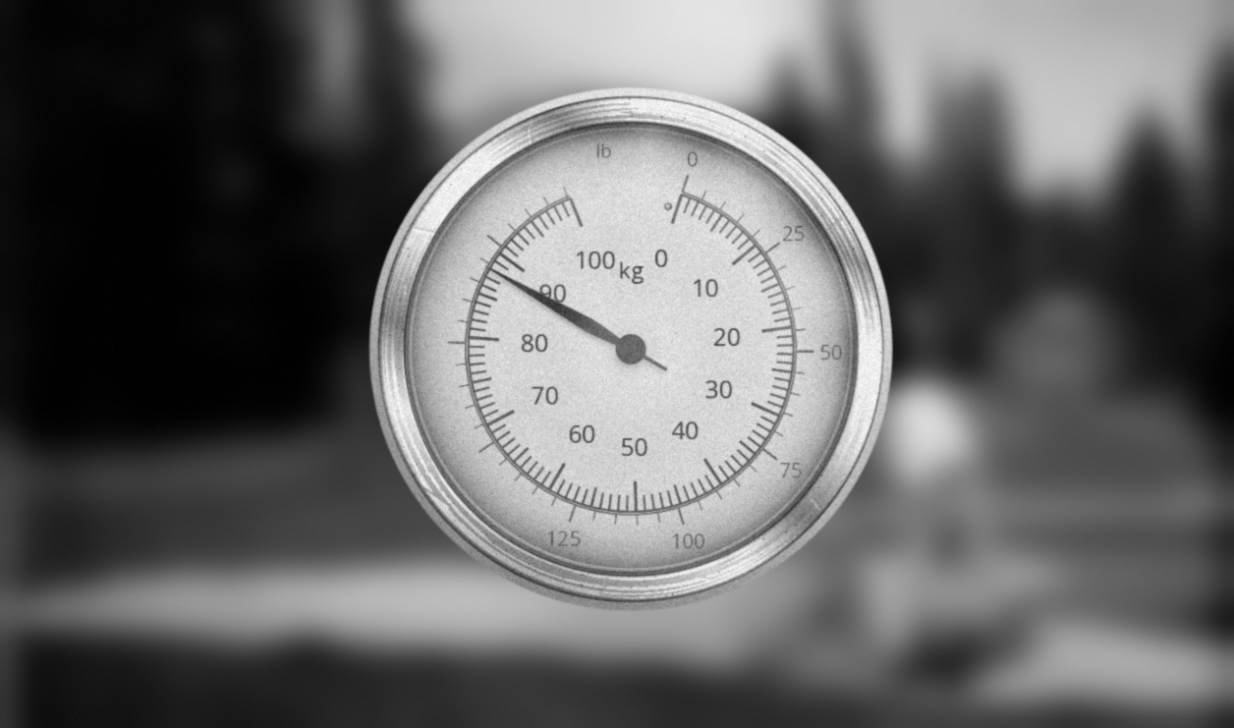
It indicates 88 kg
